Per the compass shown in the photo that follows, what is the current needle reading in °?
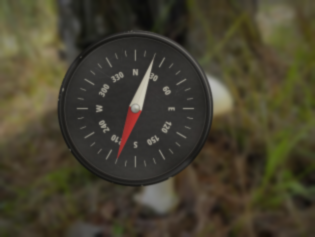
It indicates 200 °
